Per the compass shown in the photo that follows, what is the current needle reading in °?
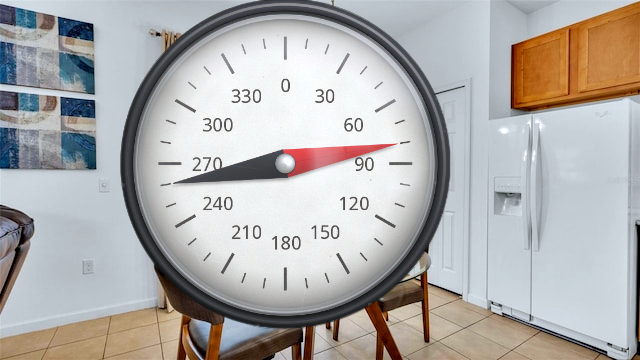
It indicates 80 °
